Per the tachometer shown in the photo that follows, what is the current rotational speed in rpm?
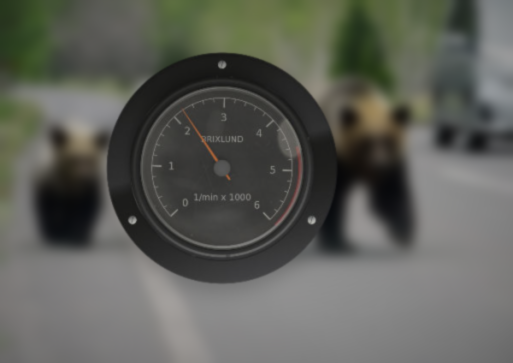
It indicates 2200 rpm
